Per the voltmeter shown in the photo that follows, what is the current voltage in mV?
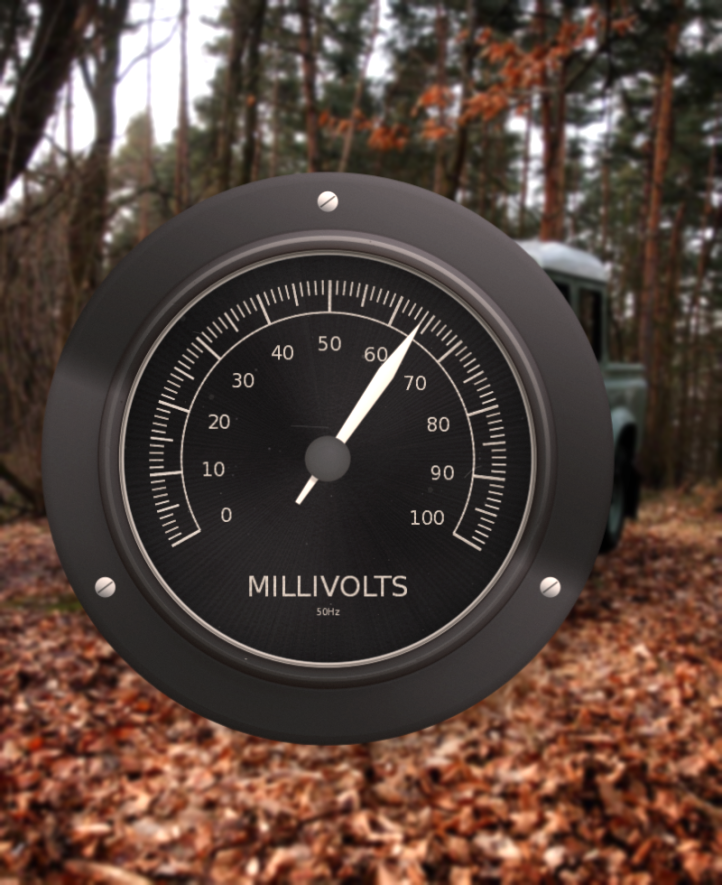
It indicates 64 mV
